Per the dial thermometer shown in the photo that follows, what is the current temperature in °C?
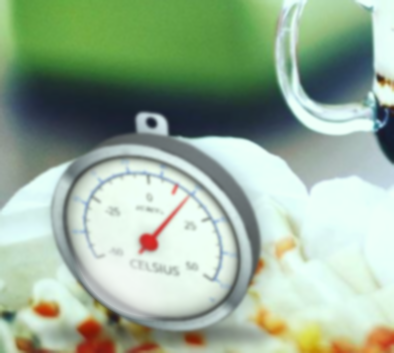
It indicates 15 °C
